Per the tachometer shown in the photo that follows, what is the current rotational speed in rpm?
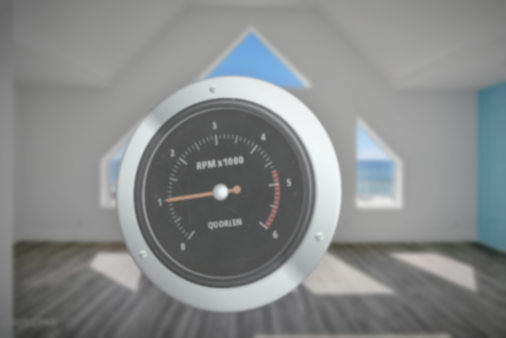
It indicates 1000 rpm
